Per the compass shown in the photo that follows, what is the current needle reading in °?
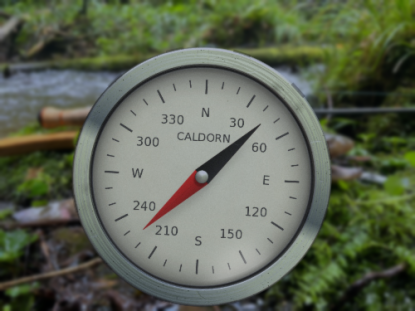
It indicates 225 °
